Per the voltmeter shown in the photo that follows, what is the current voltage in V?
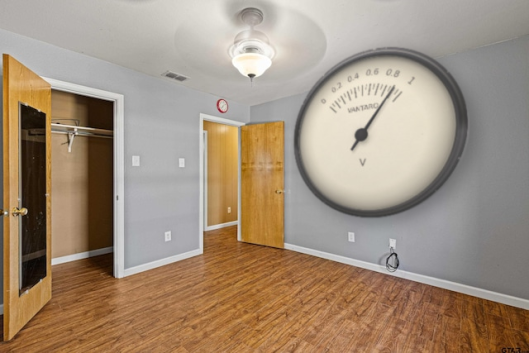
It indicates 0.9 V
